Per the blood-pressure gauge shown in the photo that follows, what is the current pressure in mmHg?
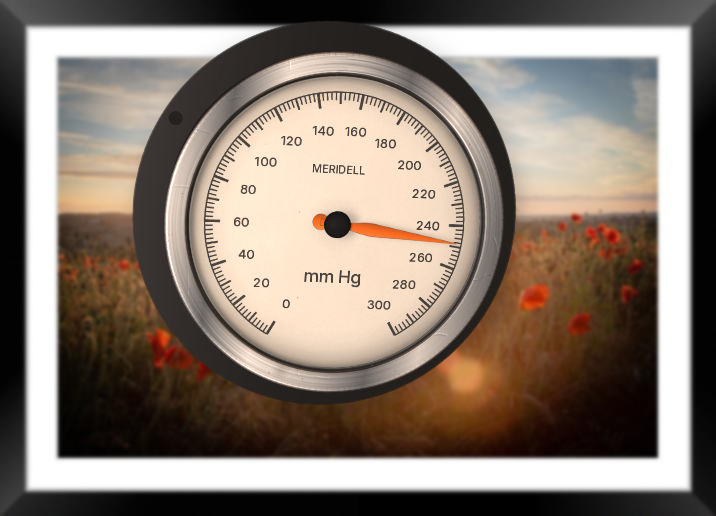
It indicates 248 mmHg
